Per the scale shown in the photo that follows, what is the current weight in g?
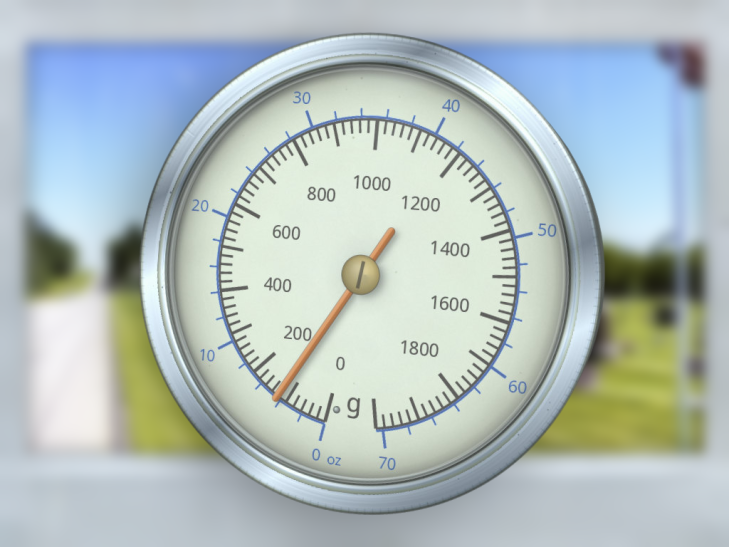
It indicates 120 g
